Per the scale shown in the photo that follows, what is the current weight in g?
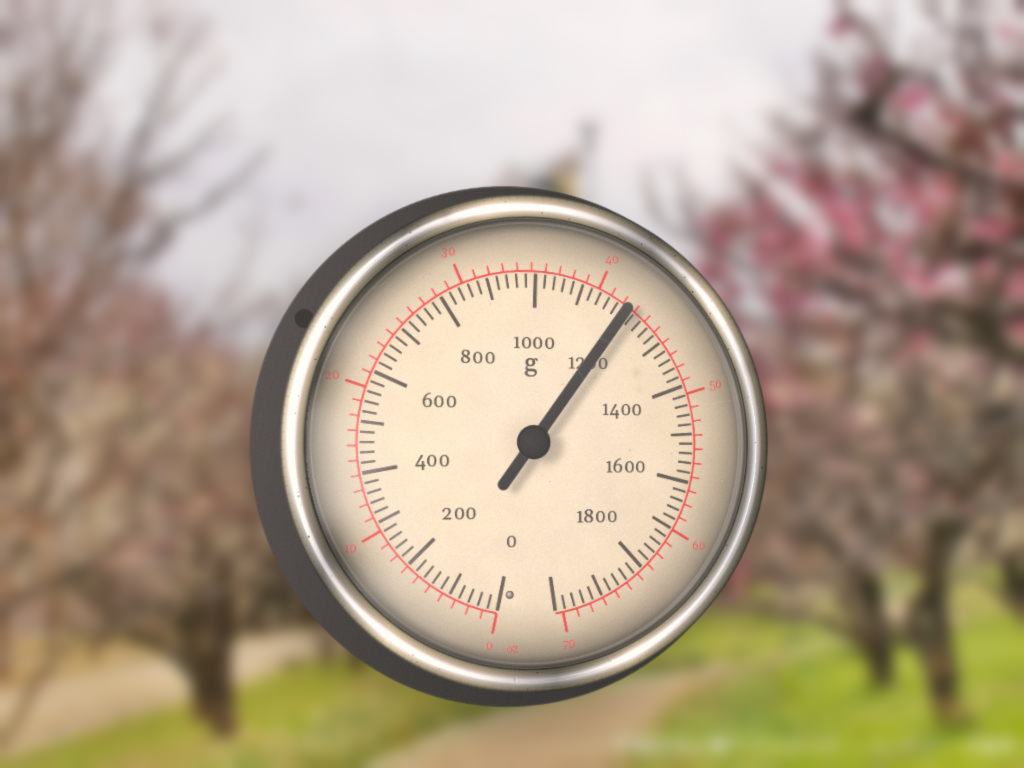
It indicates 1200 g
